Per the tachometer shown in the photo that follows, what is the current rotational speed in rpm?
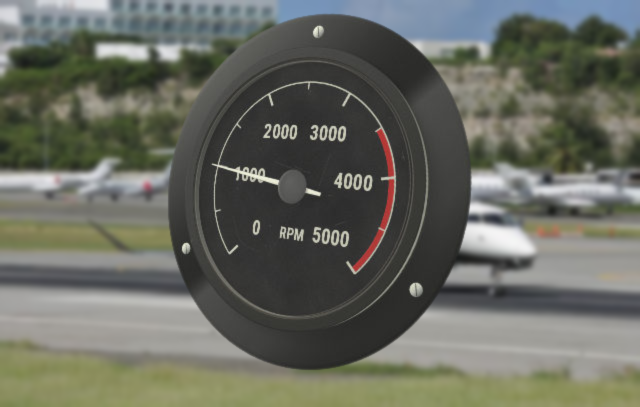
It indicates 1000 rpm
